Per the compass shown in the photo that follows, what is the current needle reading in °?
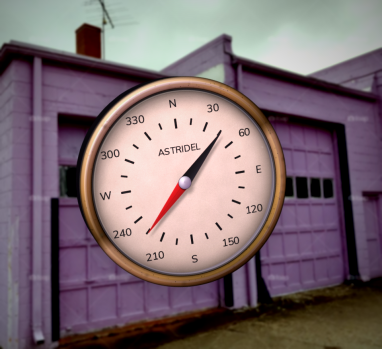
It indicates 225 °
